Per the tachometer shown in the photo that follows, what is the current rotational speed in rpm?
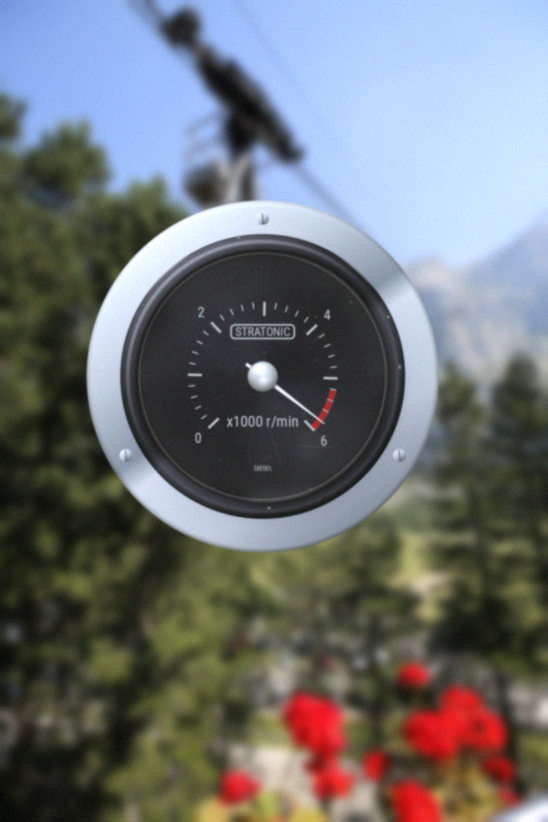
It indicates 5800 rpm
